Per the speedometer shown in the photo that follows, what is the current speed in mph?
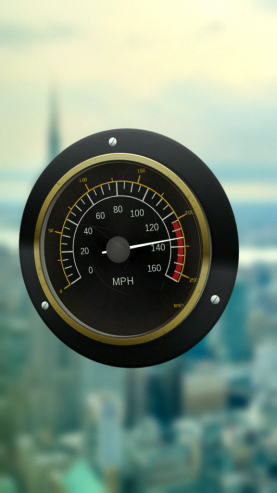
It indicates 135 mph
